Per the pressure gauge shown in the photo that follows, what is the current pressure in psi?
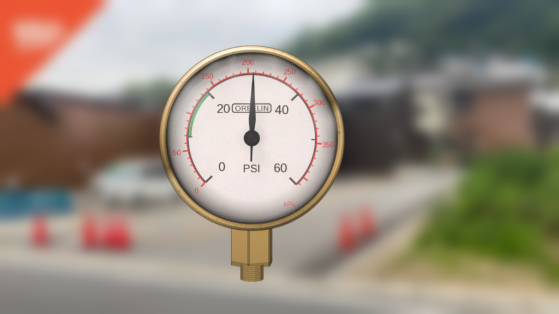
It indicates 30 psi
